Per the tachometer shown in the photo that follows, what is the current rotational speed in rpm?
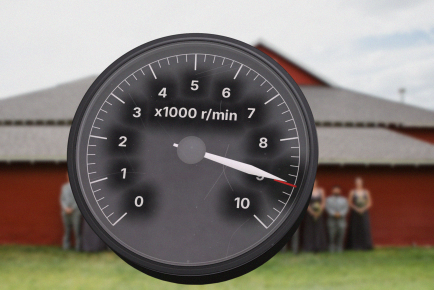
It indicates 9000 rpm
